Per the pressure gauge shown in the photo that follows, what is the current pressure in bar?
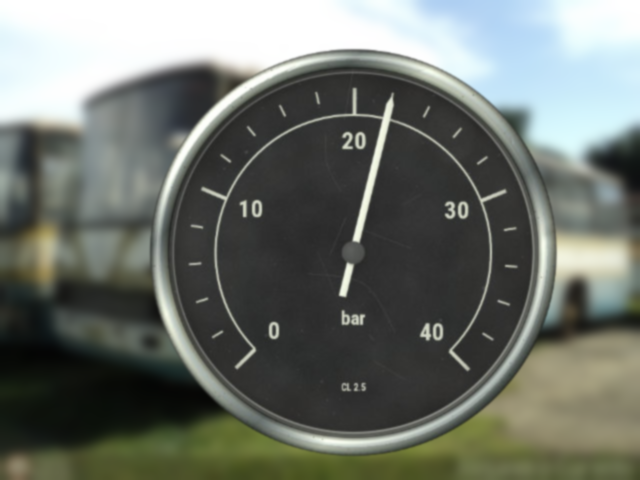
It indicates 22 bar
